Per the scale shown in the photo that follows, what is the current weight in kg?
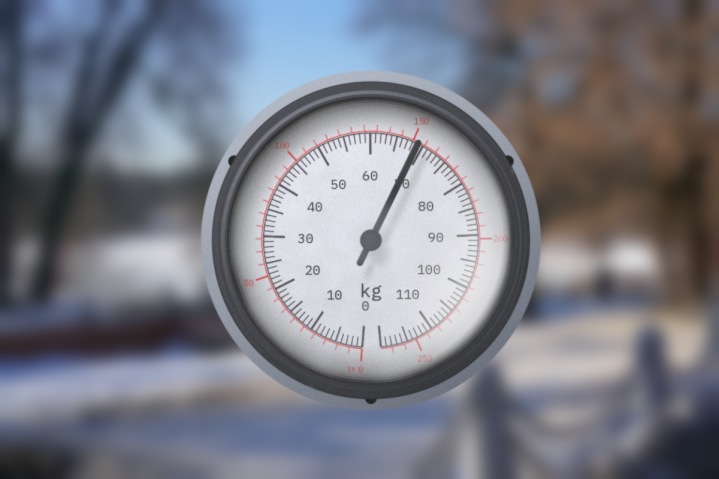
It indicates 69 kg
